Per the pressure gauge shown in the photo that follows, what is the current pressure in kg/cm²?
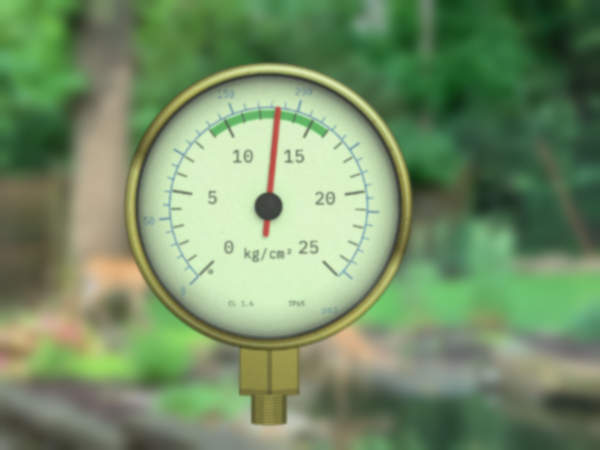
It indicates 13 kg/cm²
